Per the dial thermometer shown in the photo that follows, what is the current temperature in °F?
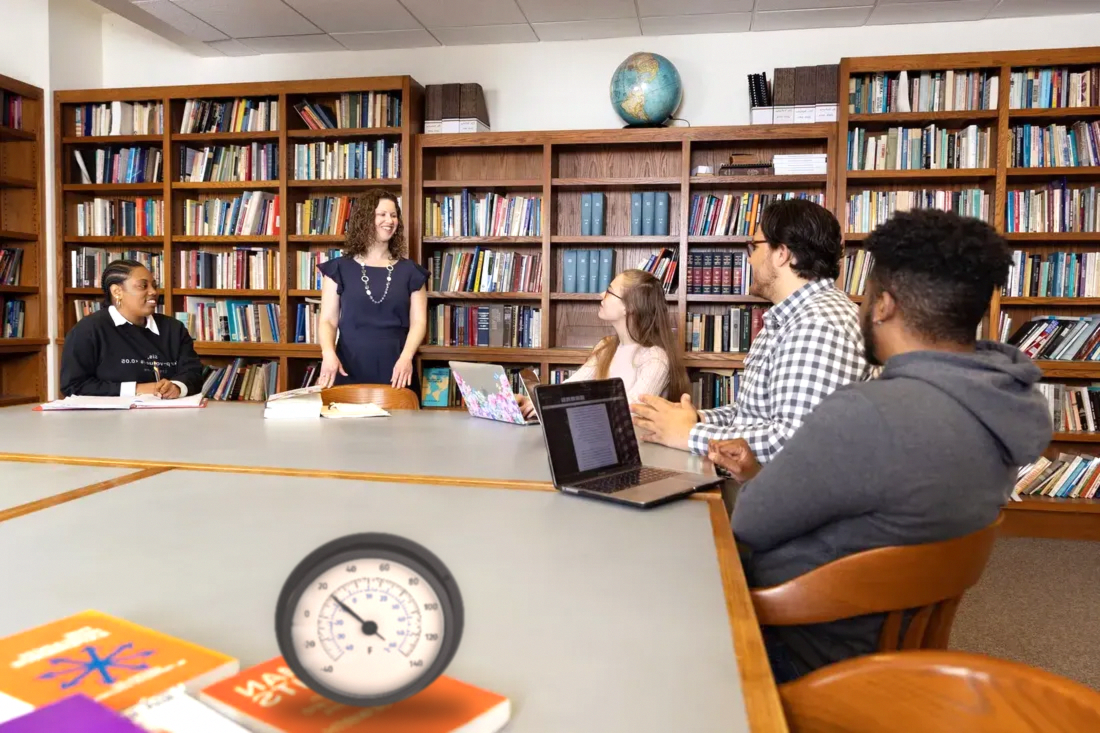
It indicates 20 °F
